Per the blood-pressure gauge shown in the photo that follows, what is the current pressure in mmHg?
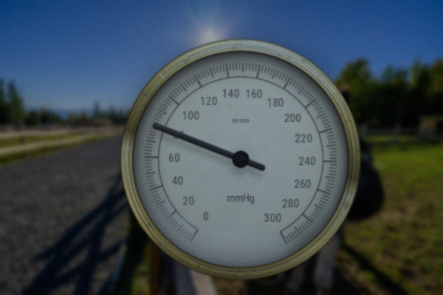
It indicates 80 mmHg
